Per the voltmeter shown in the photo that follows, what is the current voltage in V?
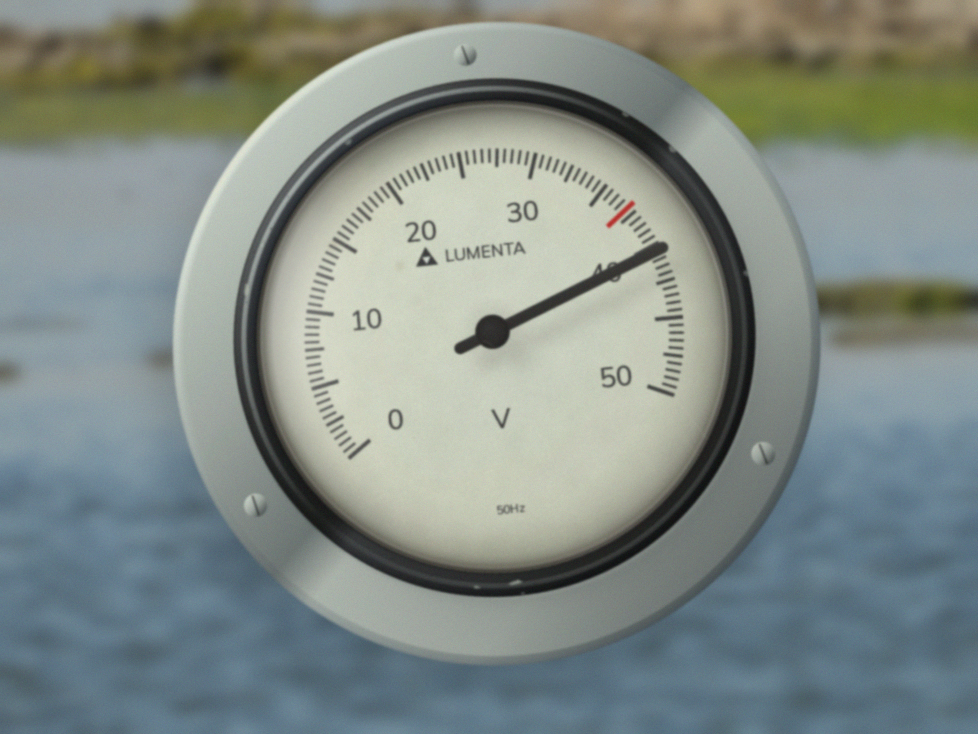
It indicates 40.5 V
